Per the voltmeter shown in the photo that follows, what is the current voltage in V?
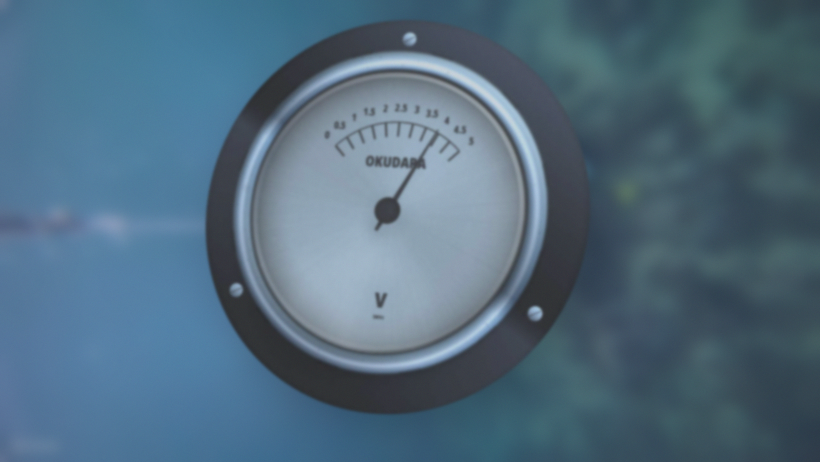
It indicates 4 V
